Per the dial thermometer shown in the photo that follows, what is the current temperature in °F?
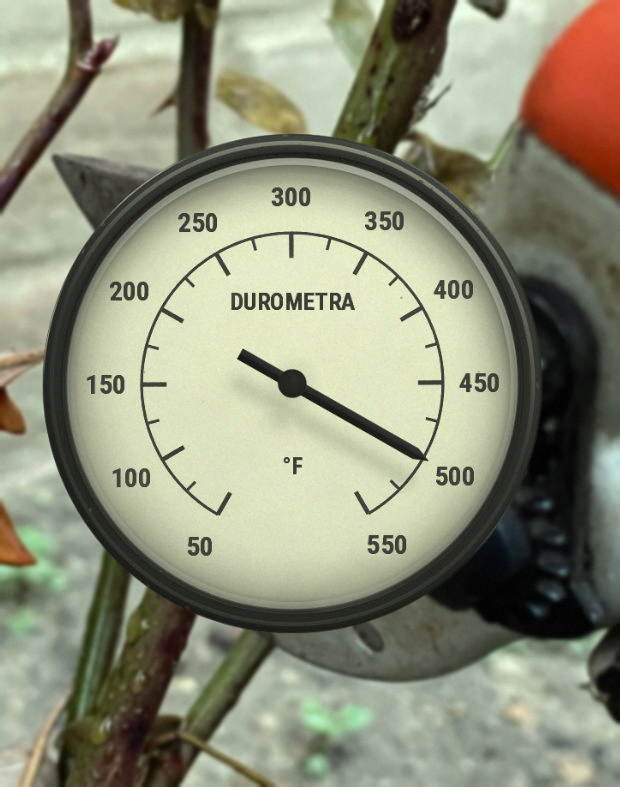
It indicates 500 °F
